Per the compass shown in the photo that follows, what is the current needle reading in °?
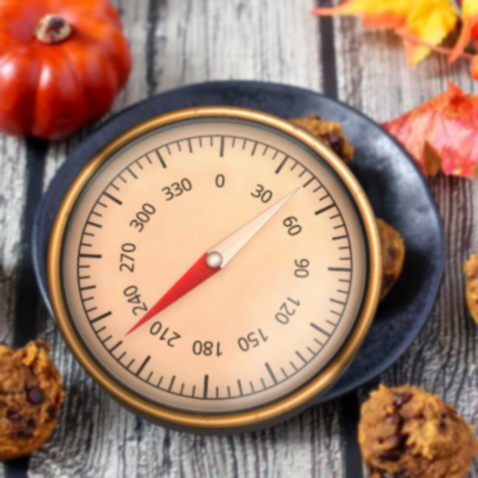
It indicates 225 °
